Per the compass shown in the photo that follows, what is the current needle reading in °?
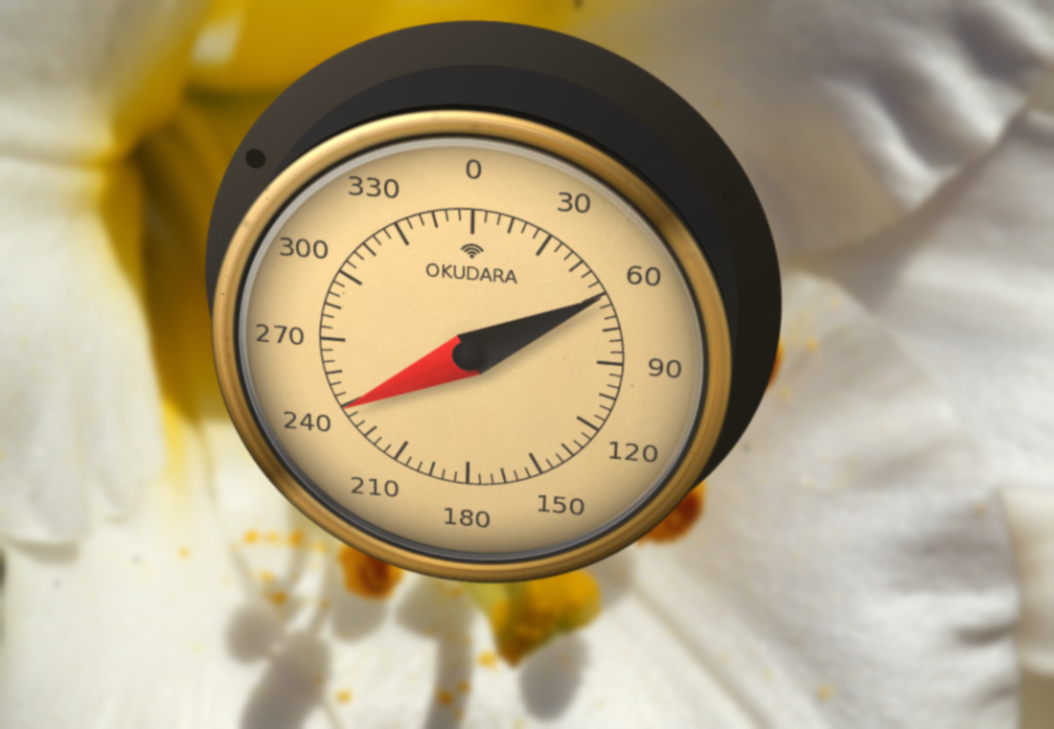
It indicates 240 °
